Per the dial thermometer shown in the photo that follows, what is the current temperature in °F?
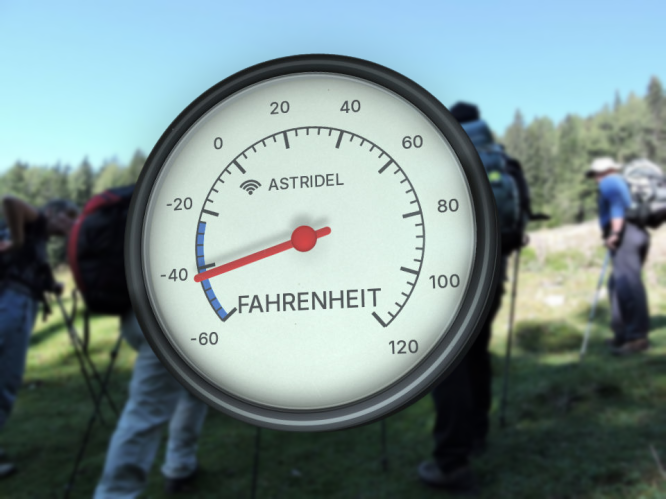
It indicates -44 °F
